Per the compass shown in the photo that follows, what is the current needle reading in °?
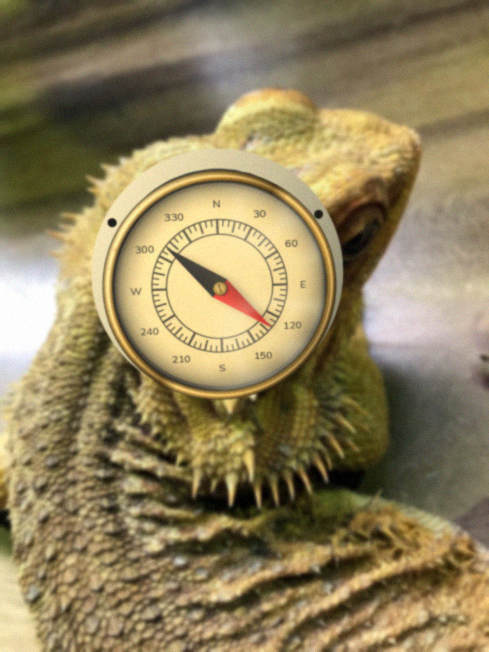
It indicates 130 °
